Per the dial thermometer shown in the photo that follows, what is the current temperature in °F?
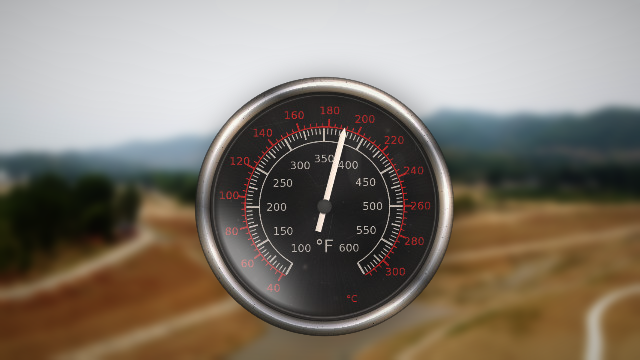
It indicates 375 °F
